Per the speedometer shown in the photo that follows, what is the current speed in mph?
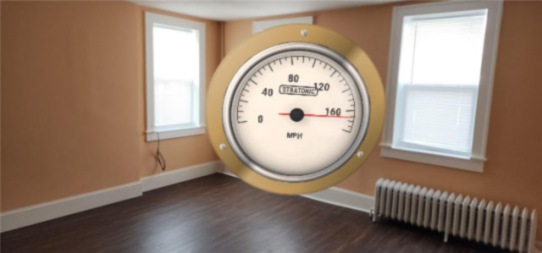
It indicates 165 mph
